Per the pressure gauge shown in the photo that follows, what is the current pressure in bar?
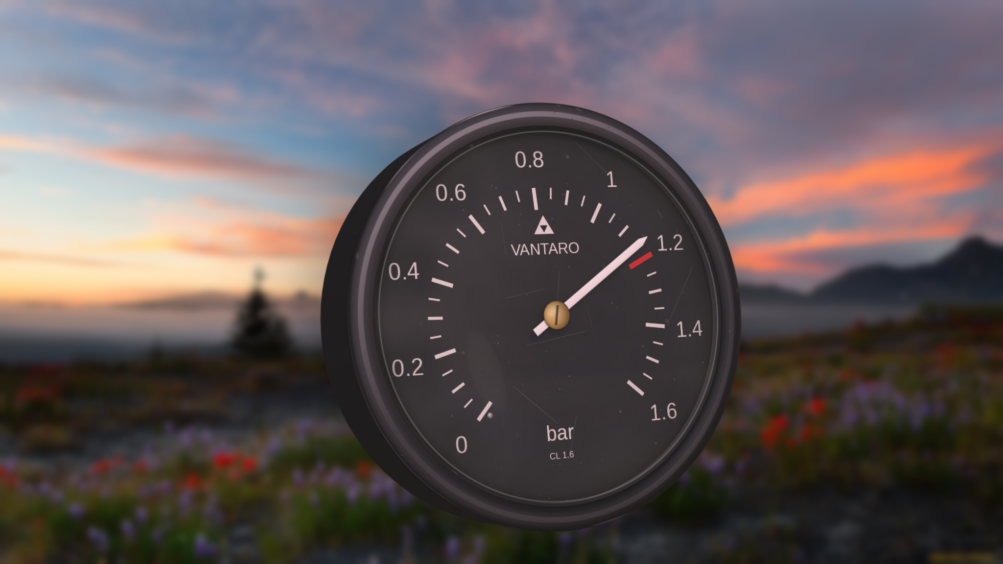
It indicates 1.15 bar
